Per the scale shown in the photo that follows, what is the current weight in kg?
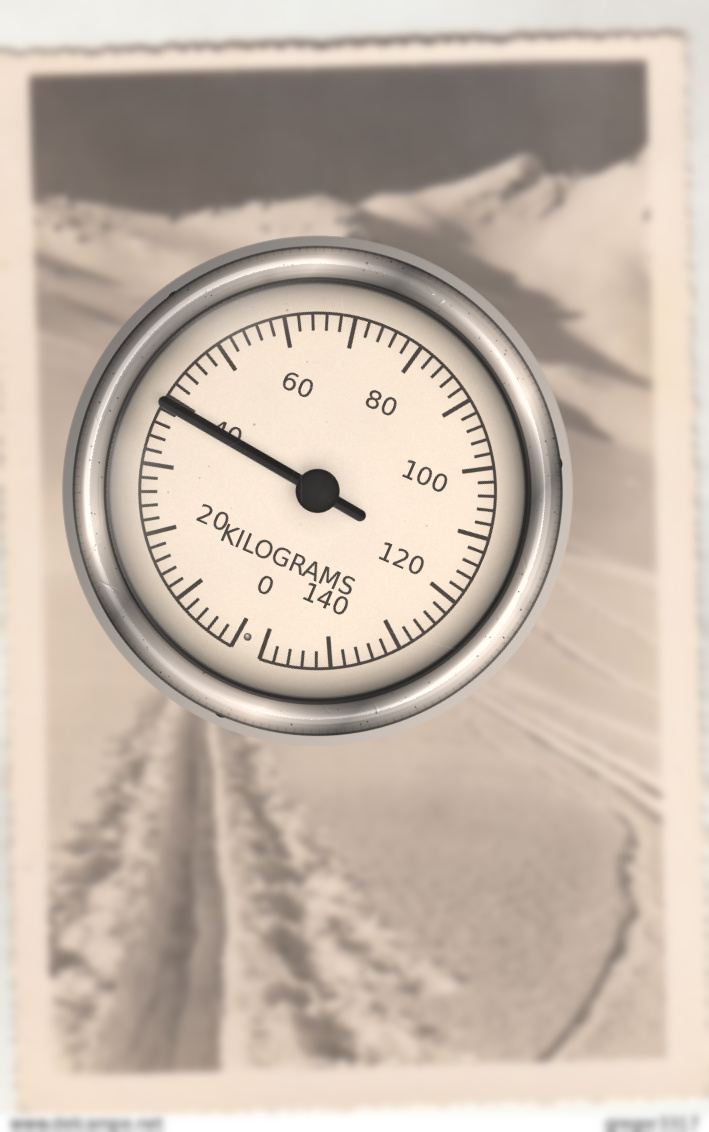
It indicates 39 kg
